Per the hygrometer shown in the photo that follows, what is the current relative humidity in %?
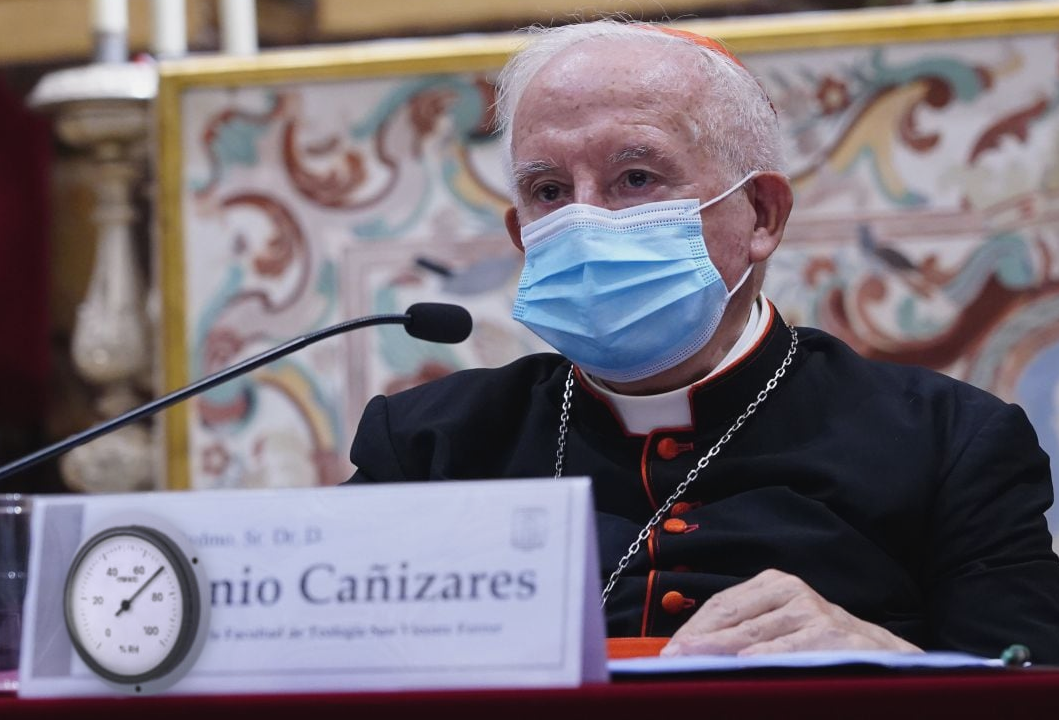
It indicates 70 %
